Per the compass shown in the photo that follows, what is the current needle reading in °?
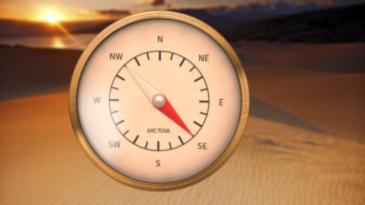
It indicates 135 °
